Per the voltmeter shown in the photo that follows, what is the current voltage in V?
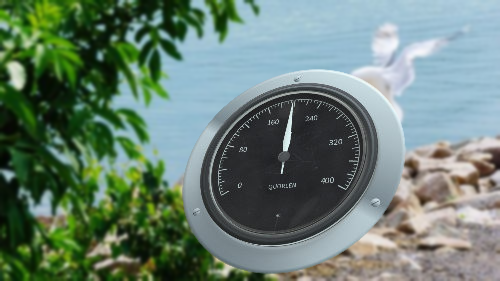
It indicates 200 V
